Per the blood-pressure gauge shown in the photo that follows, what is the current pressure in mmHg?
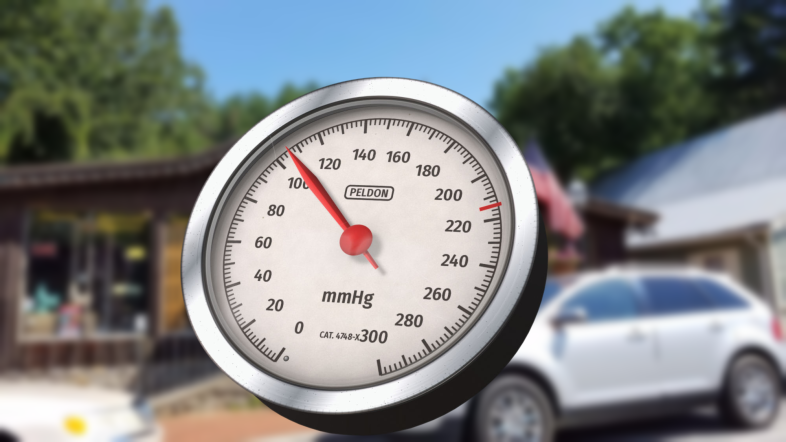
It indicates 106 mmHg
